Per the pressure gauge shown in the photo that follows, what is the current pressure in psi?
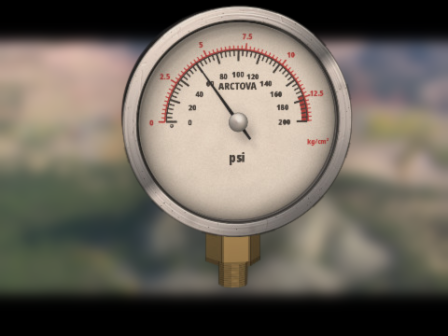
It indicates 60 psi
